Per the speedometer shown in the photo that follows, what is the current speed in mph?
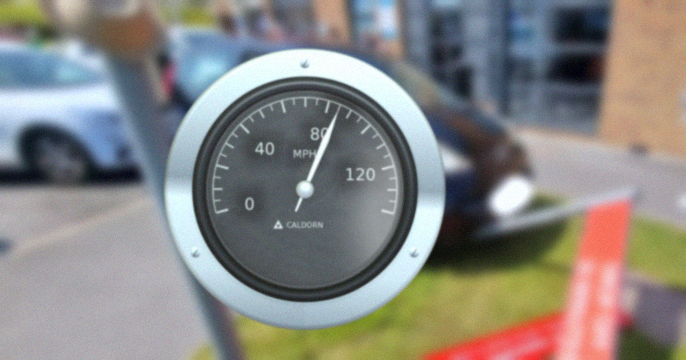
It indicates 85 mph
